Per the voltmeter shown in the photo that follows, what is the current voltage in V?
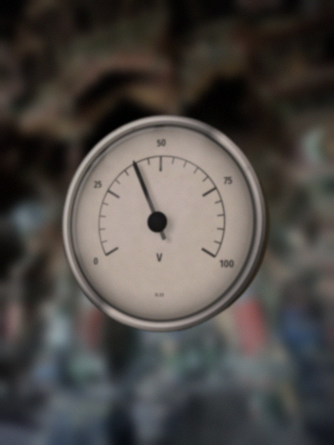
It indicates 40 V
